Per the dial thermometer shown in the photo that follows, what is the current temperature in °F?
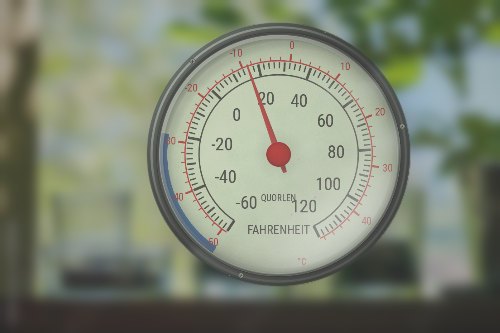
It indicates 16 °F
